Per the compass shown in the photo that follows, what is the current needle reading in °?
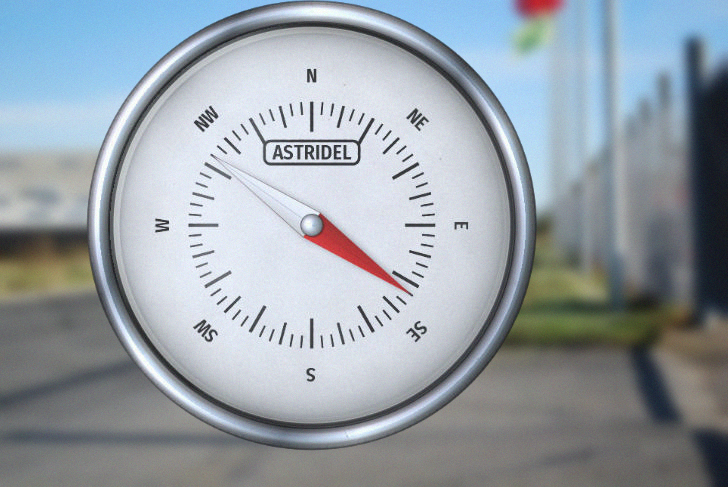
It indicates 125 °
